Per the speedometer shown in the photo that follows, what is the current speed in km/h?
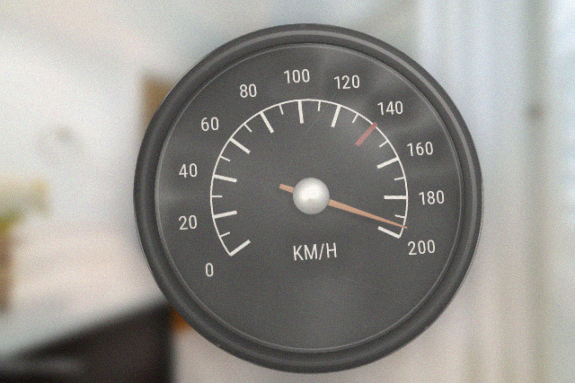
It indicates 195 km/h
